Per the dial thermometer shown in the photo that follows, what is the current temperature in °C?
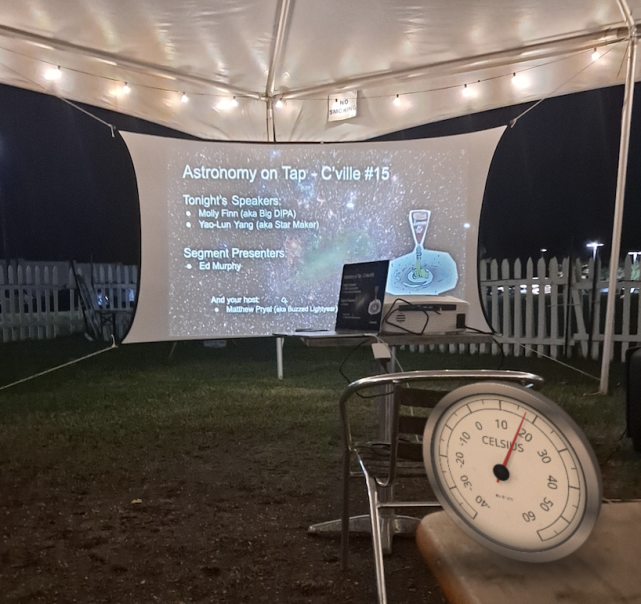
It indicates 17.5 °C
